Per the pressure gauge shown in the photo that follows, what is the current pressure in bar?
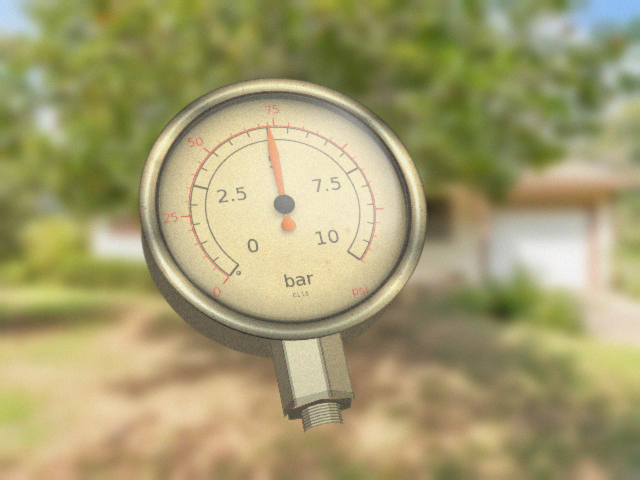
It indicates 5 bar
